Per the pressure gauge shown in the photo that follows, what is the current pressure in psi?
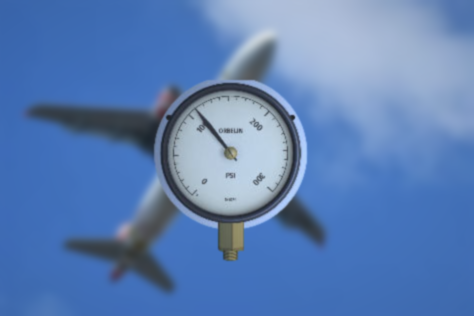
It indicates 110 psi
